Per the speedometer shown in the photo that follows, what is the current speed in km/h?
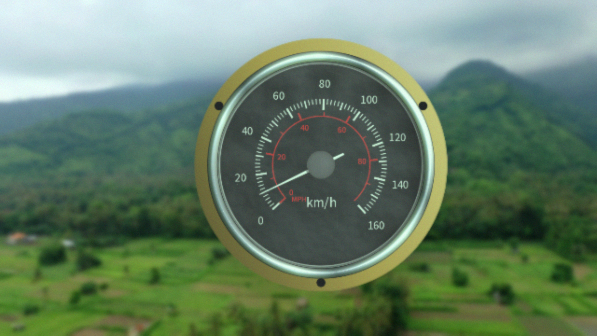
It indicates 10 km/h
